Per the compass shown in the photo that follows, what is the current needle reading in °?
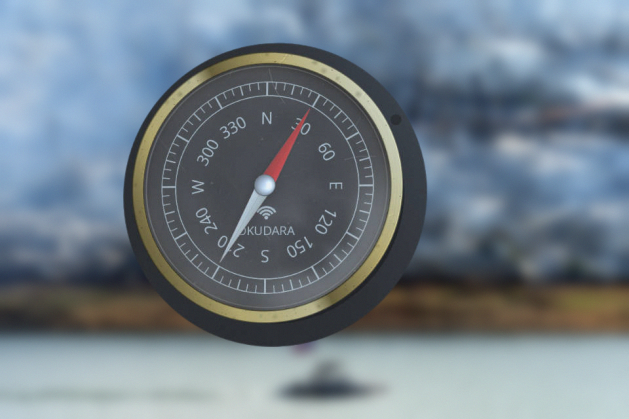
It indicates 30 °
